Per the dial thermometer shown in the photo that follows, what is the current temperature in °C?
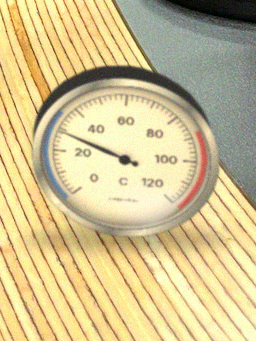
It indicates 30 °C
